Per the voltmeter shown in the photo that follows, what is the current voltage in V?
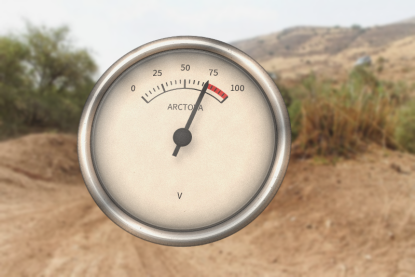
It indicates 75 V
